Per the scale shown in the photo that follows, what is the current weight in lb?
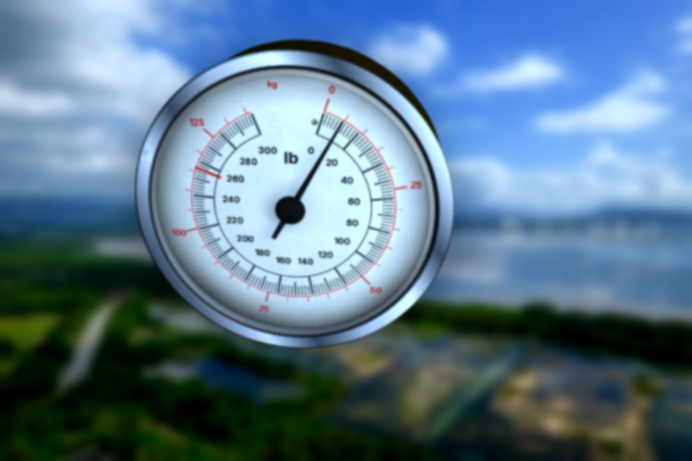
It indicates 10 lb
